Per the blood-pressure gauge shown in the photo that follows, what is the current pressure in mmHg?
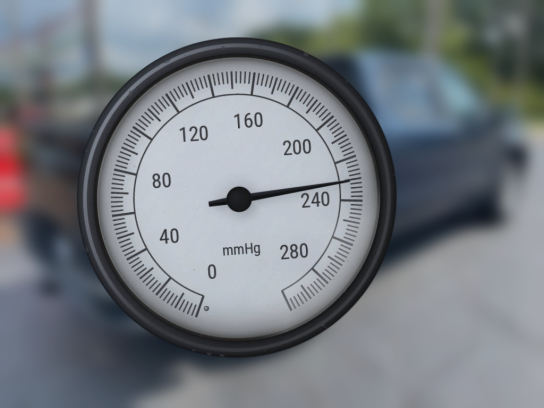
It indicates 230 mmHg
